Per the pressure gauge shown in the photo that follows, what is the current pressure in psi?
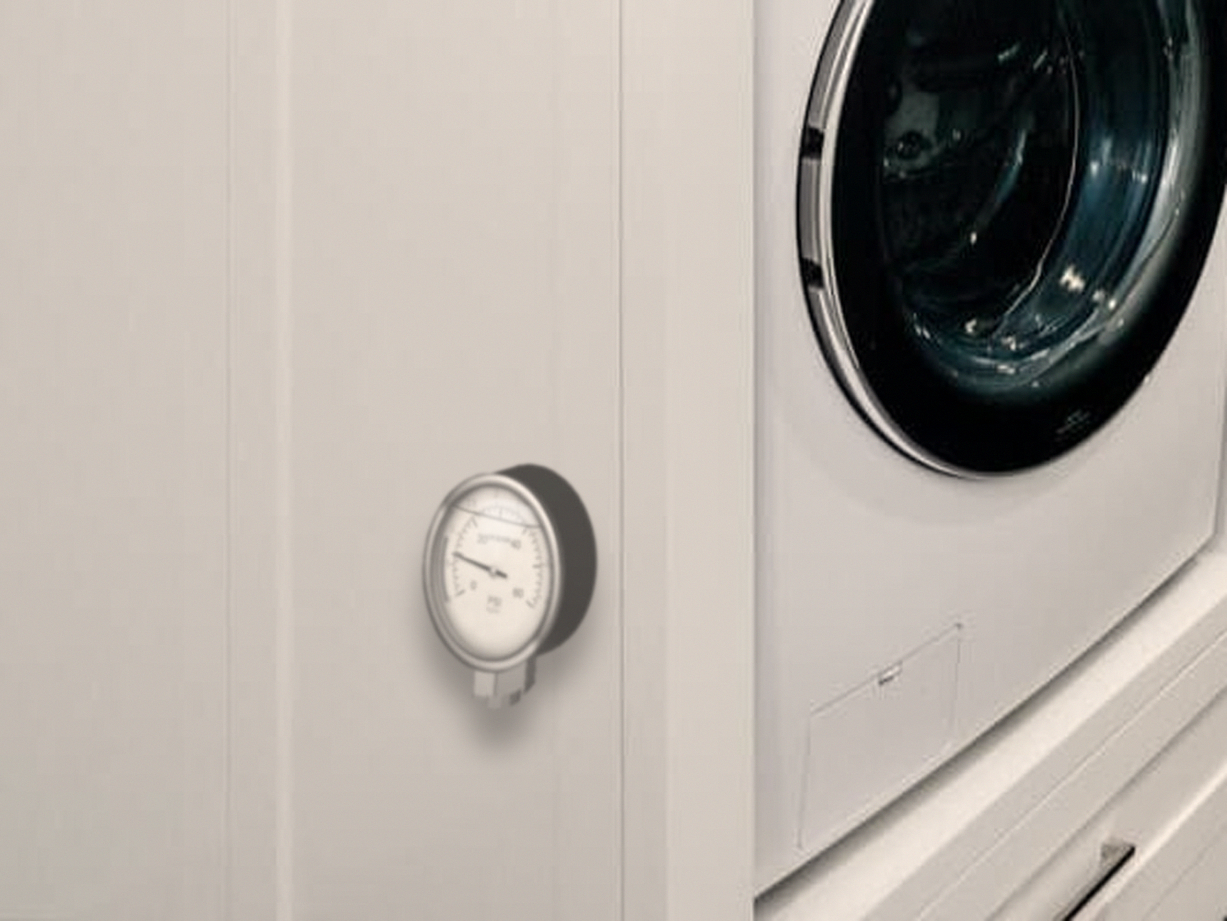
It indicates 10 psi
